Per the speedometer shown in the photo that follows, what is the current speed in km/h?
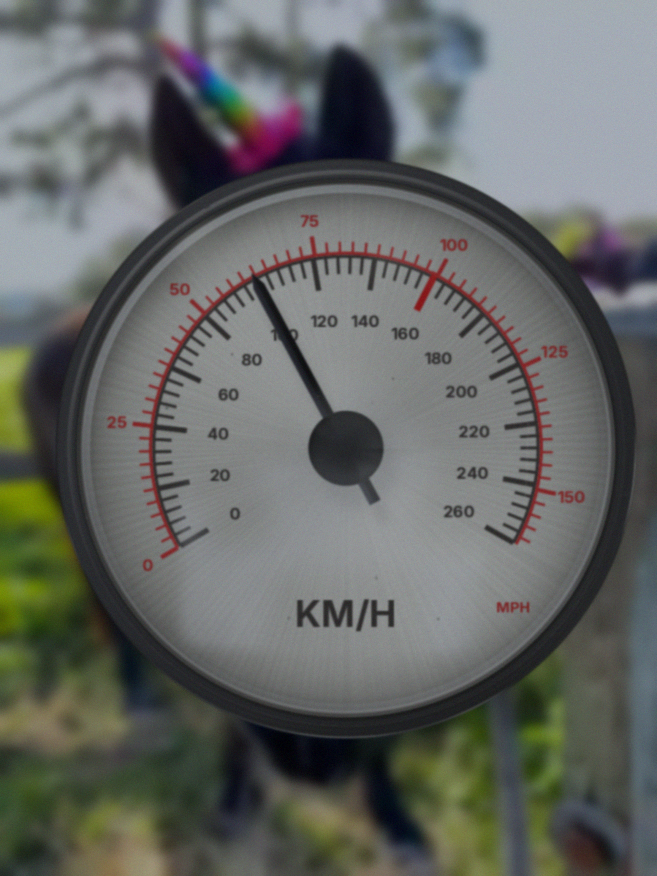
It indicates 100 km/h
